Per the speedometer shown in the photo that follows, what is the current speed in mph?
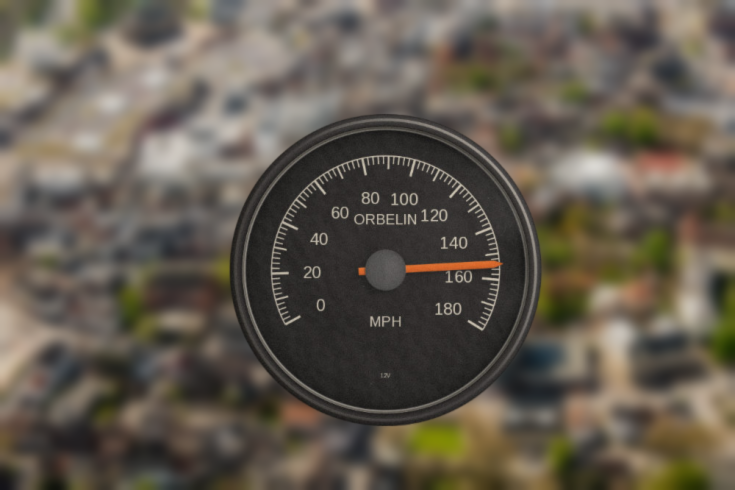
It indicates 154 mph
